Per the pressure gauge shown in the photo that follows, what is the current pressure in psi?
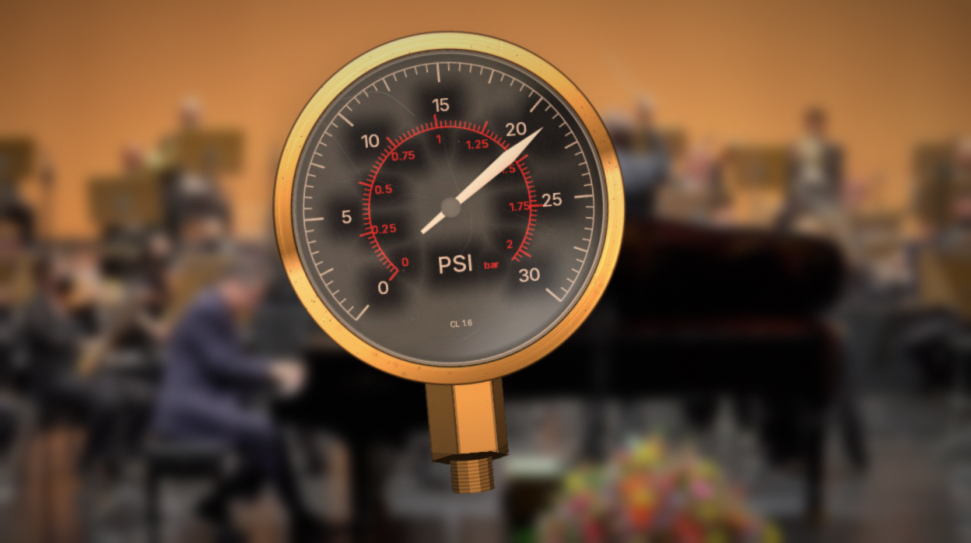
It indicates 21 psi
